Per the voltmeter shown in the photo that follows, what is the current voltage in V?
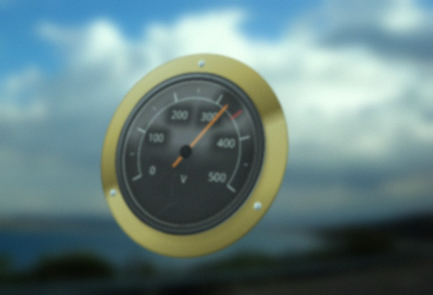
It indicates 325 V
